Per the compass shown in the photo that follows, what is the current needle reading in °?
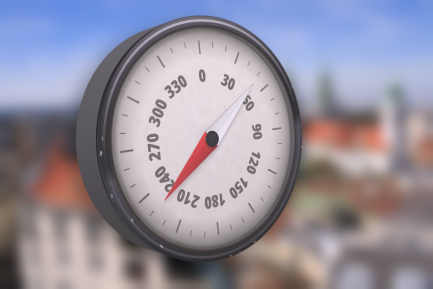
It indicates 230 °
